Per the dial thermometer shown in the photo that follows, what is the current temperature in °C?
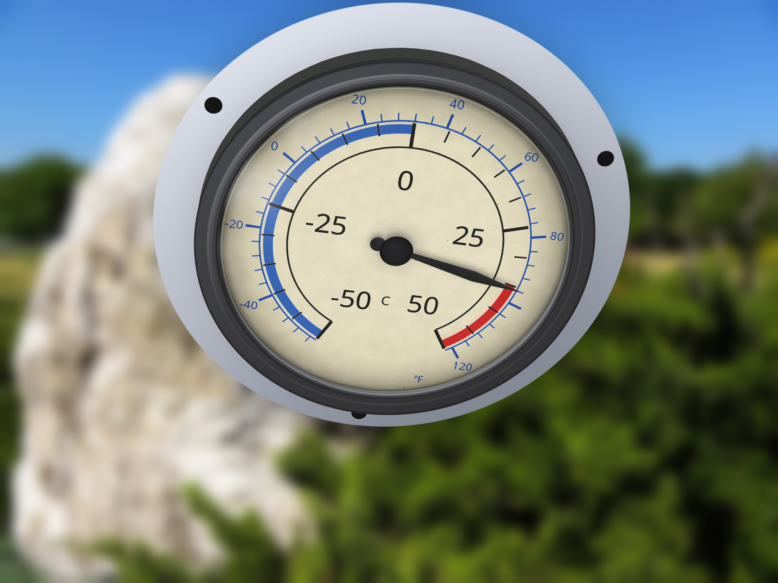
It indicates 35 °C
